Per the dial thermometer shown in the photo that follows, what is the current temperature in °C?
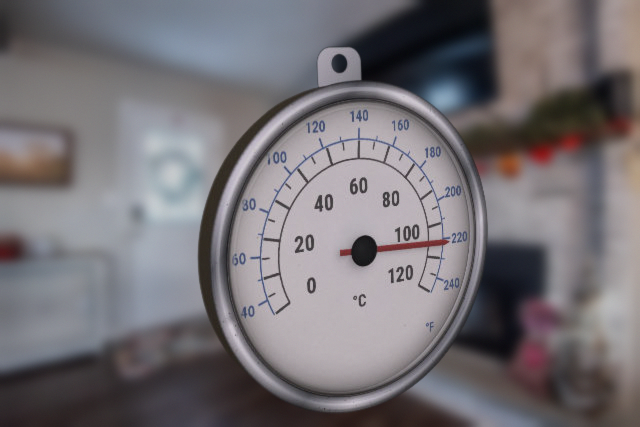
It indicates 105 °C
